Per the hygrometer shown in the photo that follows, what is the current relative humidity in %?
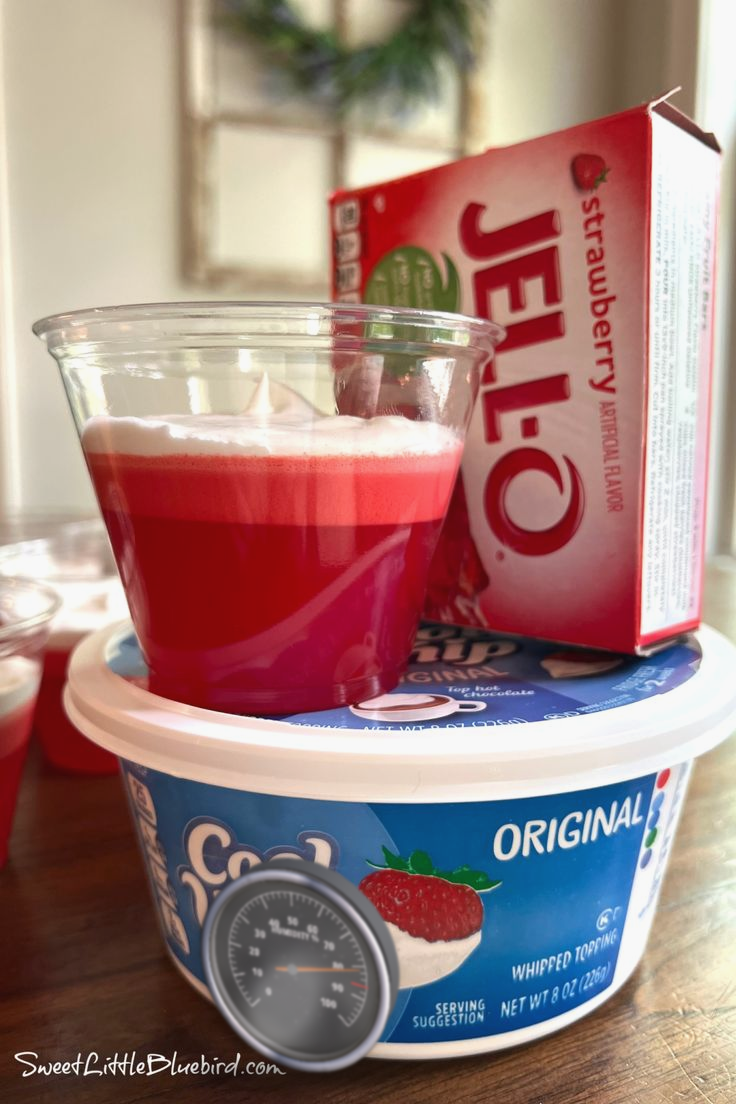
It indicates 80 %
